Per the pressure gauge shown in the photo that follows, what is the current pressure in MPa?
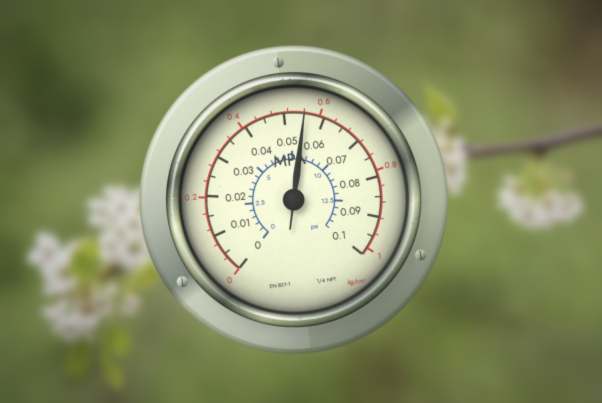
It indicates 0.055 MPa
